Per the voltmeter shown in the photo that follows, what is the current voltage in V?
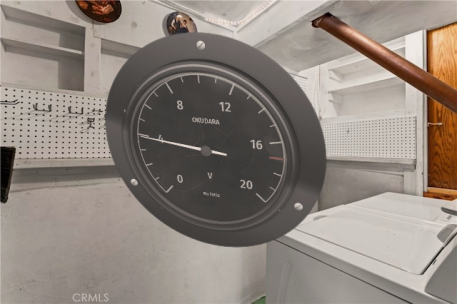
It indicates 4 V
